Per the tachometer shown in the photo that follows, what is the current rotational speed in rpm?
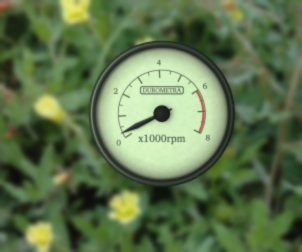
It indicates 250 rpm
